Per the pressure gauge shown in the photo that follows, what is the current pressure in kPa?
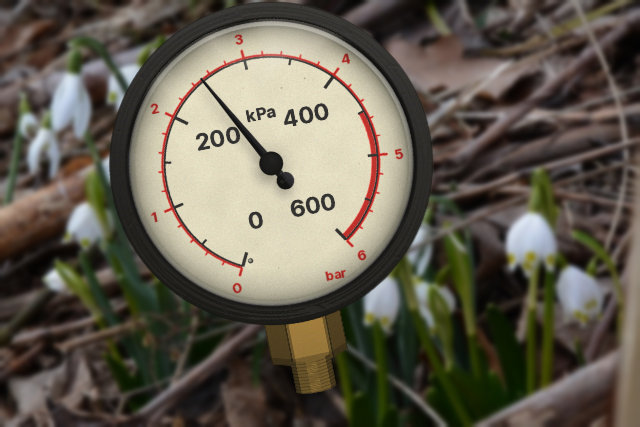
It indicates 250 kPa
